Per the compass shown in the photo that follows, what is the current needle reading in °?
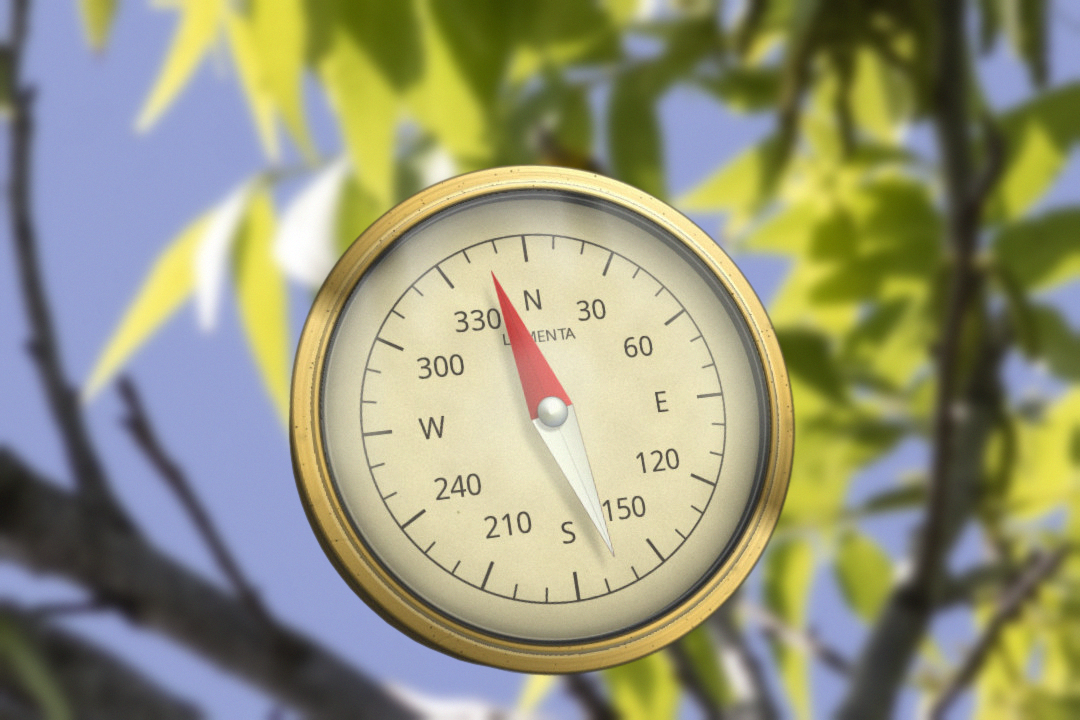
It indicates 345 °
